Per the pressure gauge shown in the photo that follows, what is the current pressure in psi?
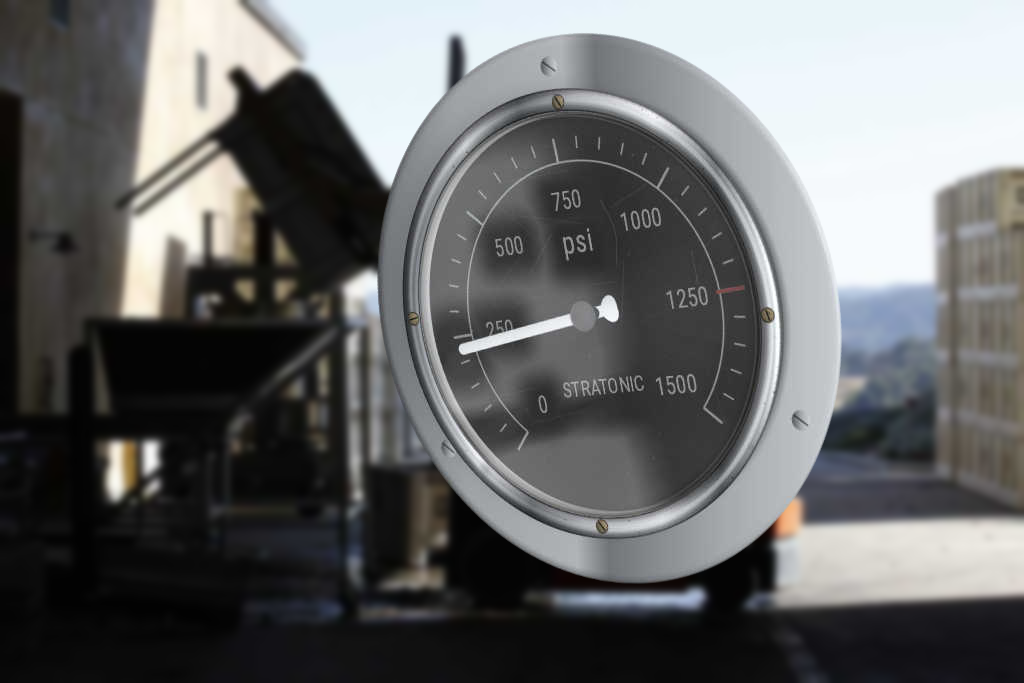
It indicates 225 psi
